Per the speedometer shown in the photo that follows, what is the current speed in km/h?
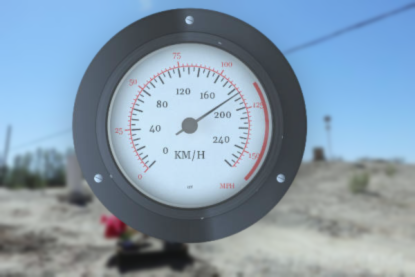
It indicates 185 km/h
